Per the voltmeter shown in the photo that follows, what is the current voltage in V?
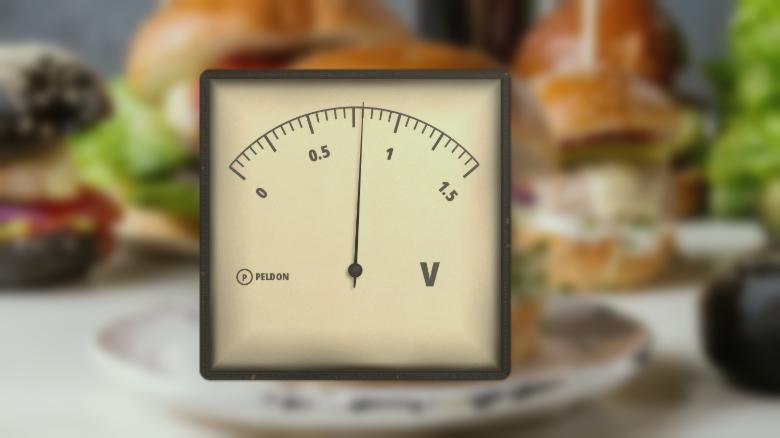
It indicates 0.8 V
